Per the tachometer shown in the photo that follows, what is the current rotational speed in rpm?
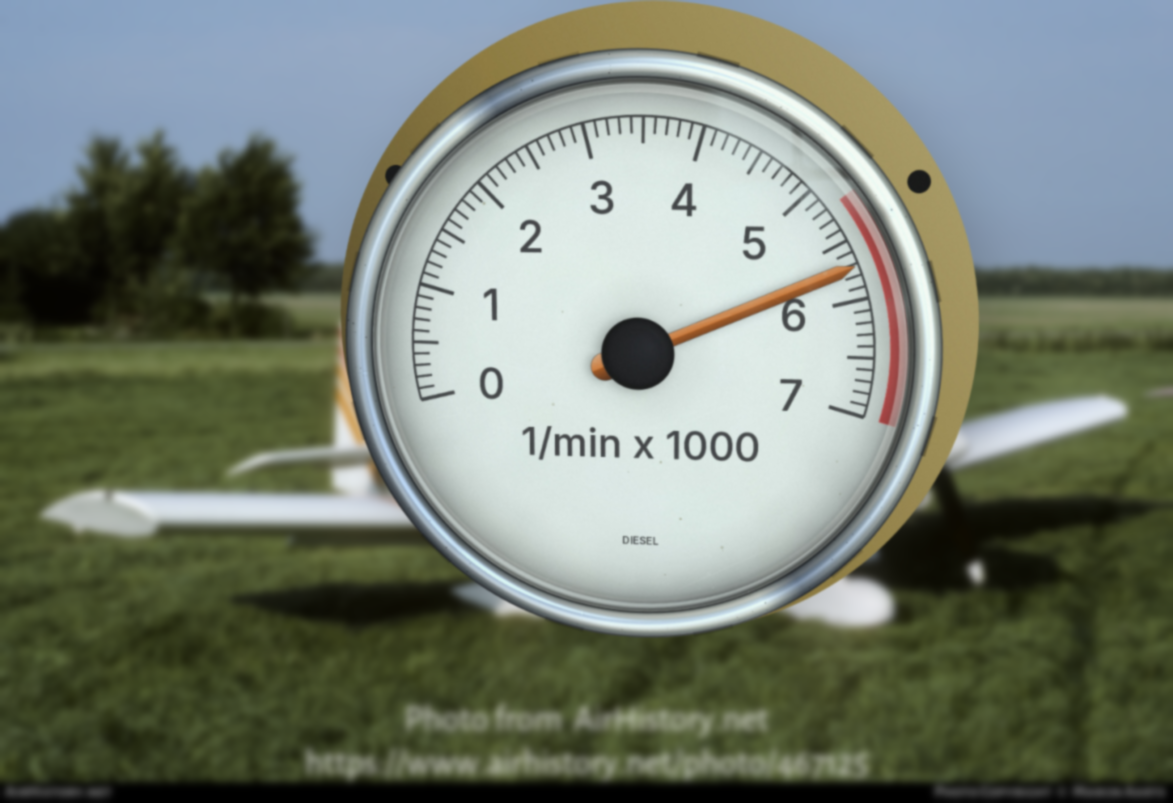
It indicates 5700 rpm
